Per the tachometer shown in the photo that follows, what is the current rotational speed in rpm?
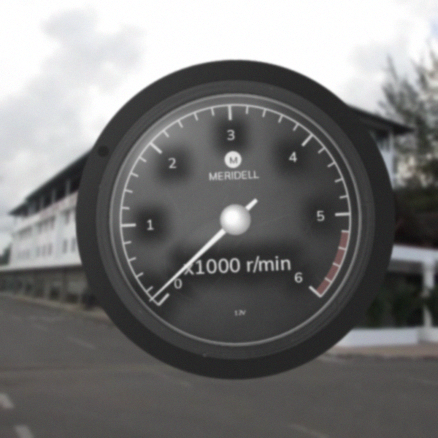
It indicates 100 rpm
